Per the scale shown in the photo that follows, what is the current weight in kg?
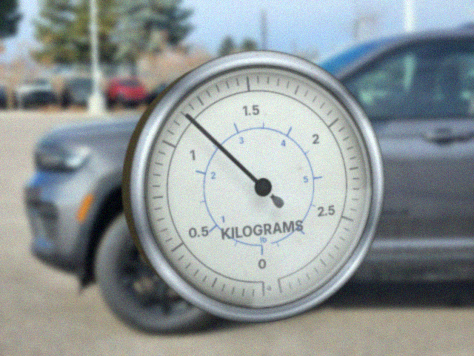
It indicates 1.15 kg
